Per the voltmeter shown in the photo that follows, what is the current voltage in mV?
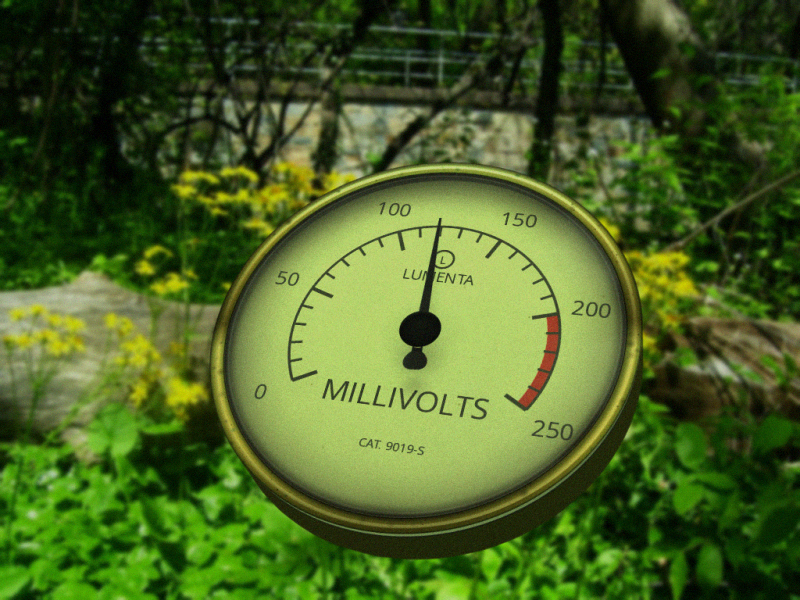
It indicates 120 mV
